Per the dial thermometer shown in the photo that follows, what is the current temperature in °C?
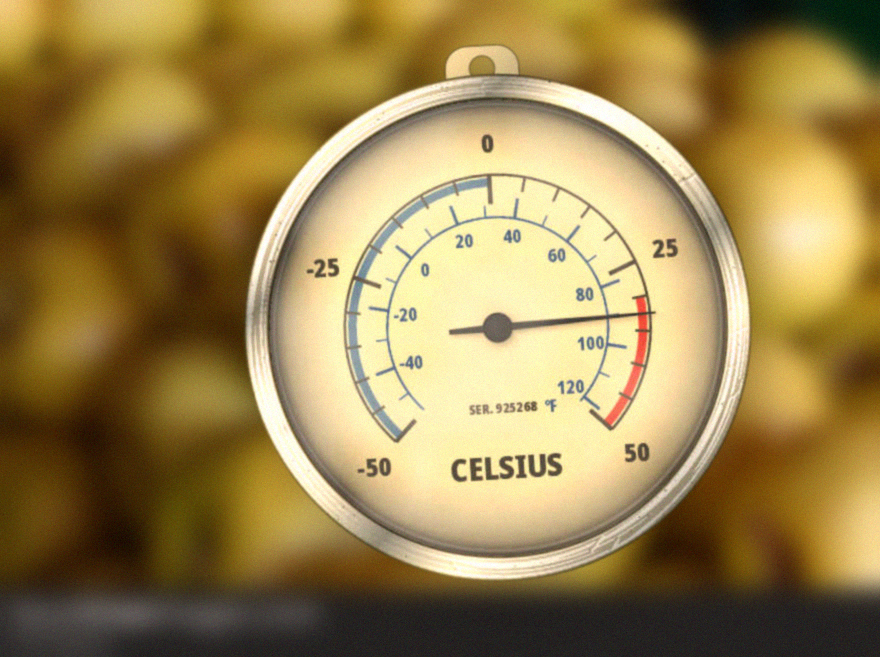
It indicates 32.5 °C
